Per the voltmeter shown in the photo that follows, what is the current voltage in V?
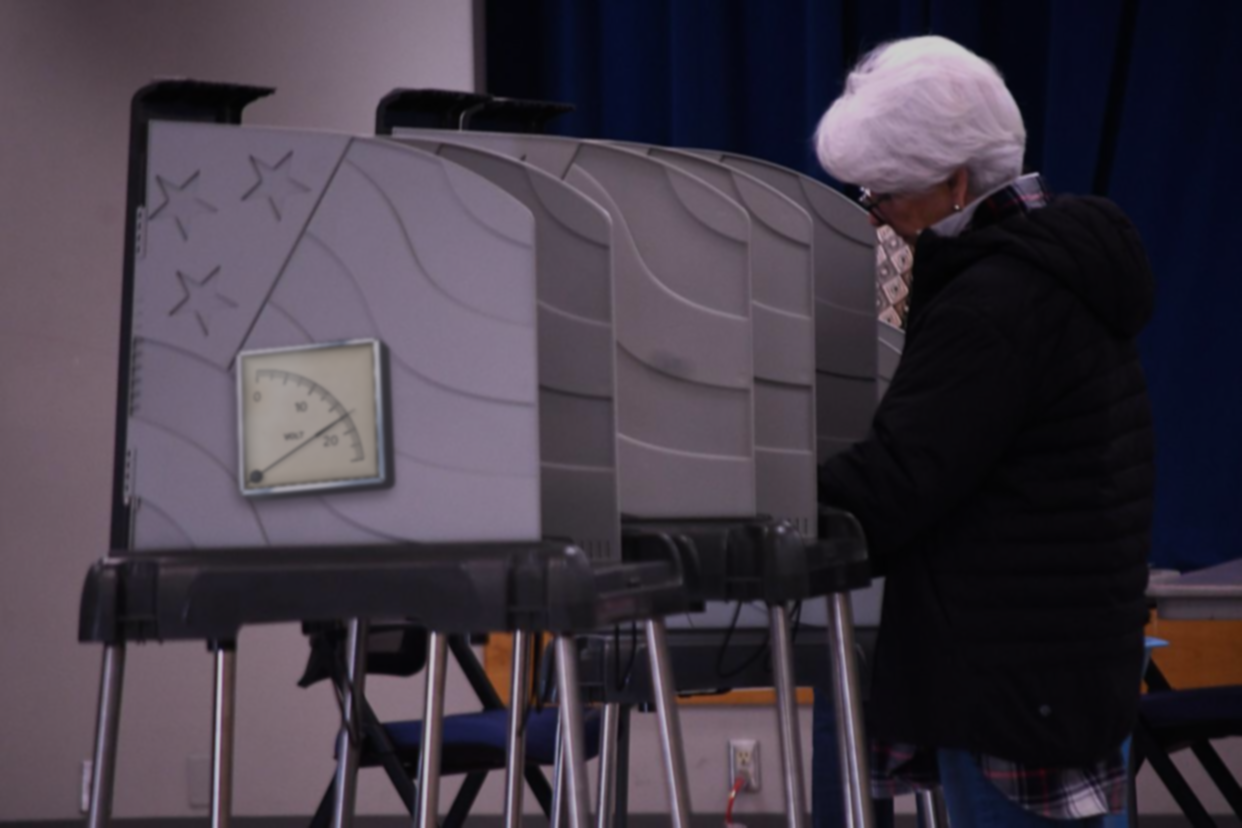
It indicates 17.5 V
